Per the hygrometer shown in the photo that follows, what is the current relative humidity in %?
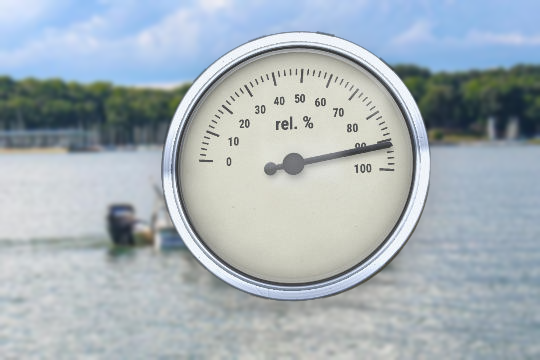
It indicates 92 %
